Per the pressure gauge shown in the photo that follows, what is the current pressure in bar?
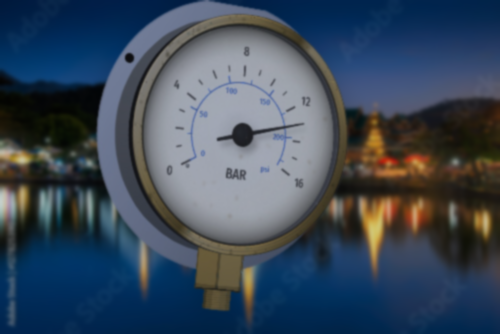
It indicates 13 bar
